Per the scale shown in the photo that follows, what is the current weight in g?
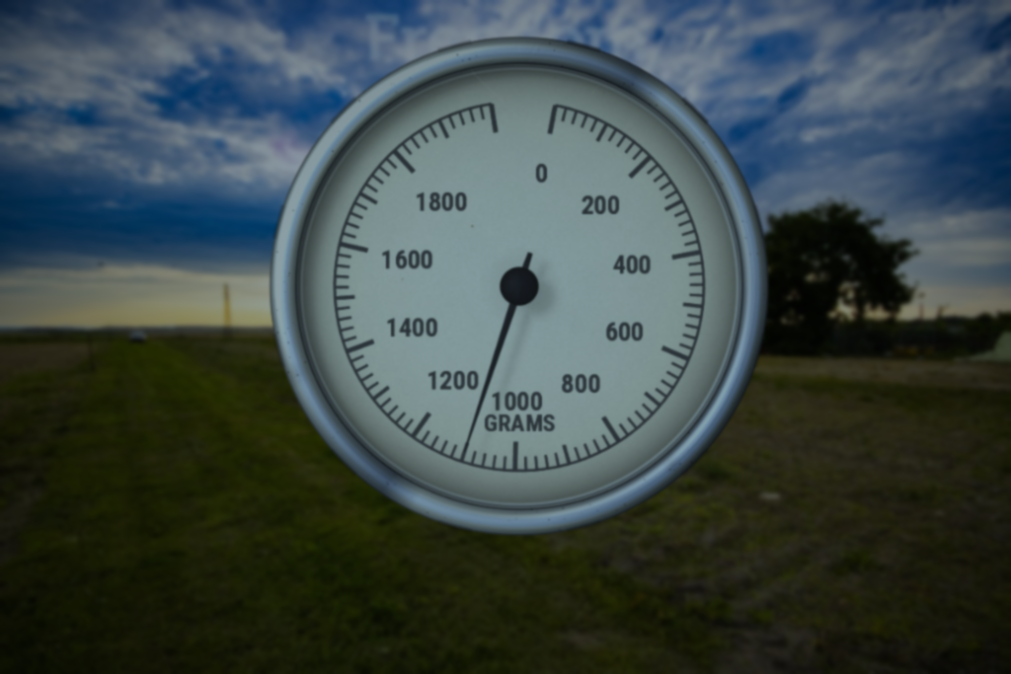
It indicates 1100 g
